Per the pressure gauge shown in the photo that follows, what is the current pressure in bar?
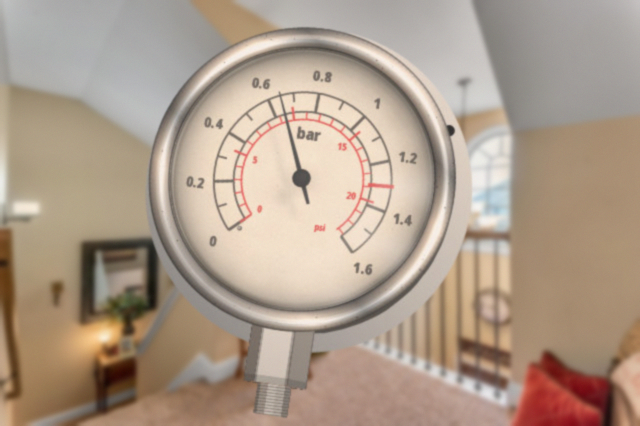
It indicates 0.65 bar
